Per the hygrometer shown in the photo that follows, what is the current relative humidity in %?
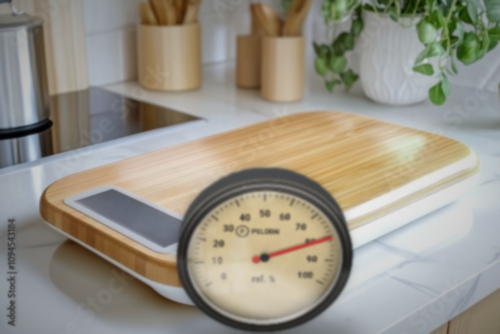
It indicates 80 %
